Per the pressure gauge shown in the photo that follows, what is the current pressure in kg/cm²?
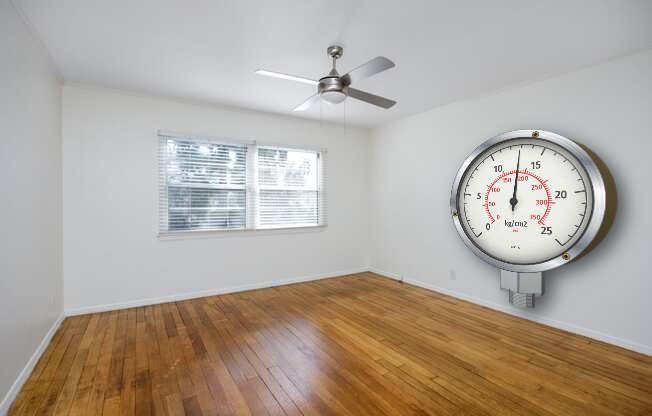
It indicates 13 kg/cm²
